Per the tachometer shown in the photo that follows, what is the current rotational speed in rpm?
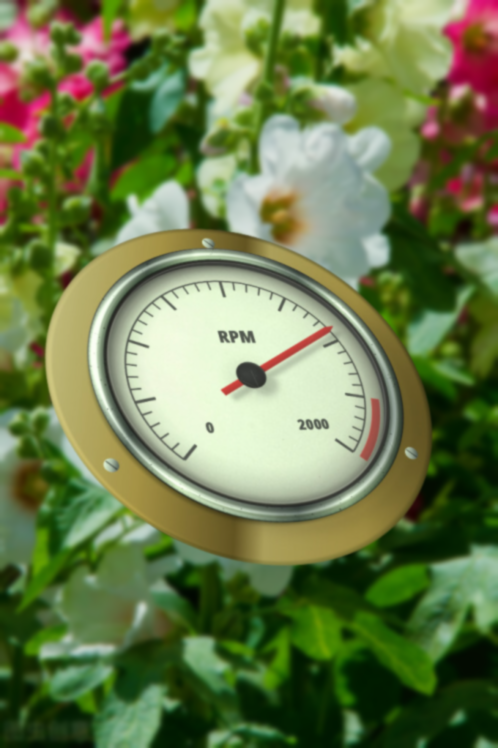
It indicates 1450 rpm
